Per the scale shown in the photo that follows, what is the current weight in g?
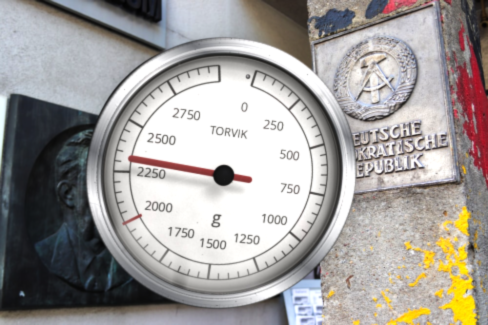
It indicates 2325 g
